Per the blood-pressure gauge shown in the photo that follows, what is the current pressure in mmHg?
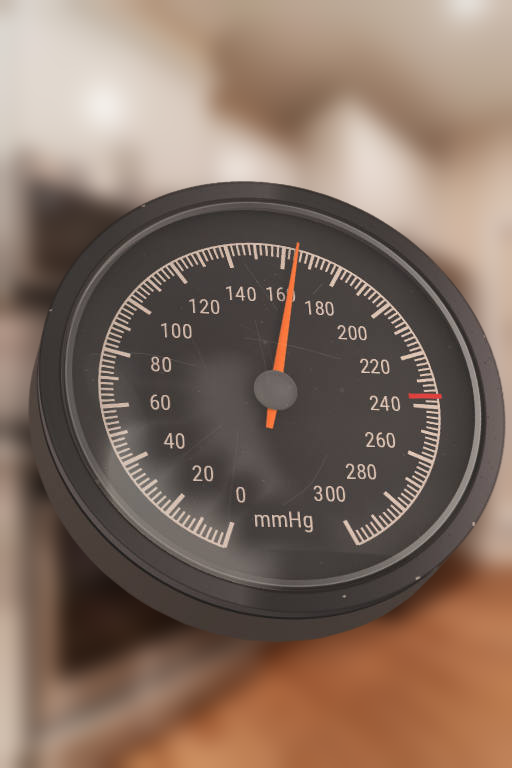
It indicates 164 mmHg
